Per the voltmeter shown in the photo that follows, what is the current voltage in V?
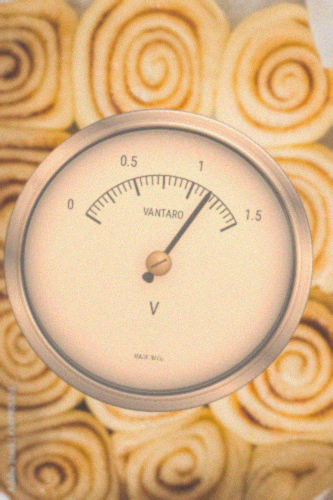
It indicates 1.15 V
